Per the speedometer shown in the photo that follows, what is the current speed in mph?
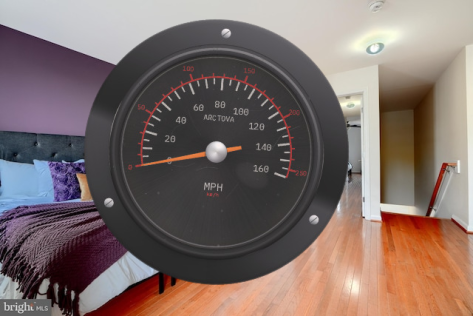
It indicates 0 mph
